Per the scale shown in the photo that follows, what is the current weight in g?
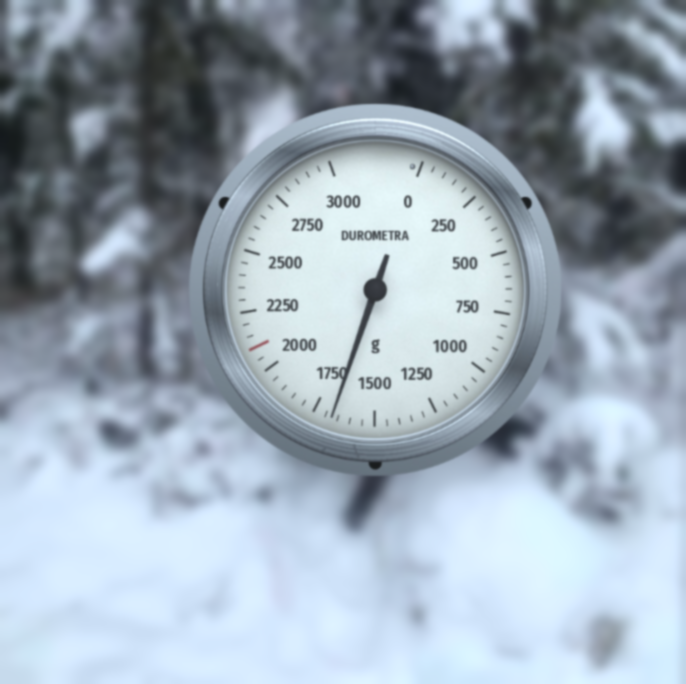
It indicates 1675 g
